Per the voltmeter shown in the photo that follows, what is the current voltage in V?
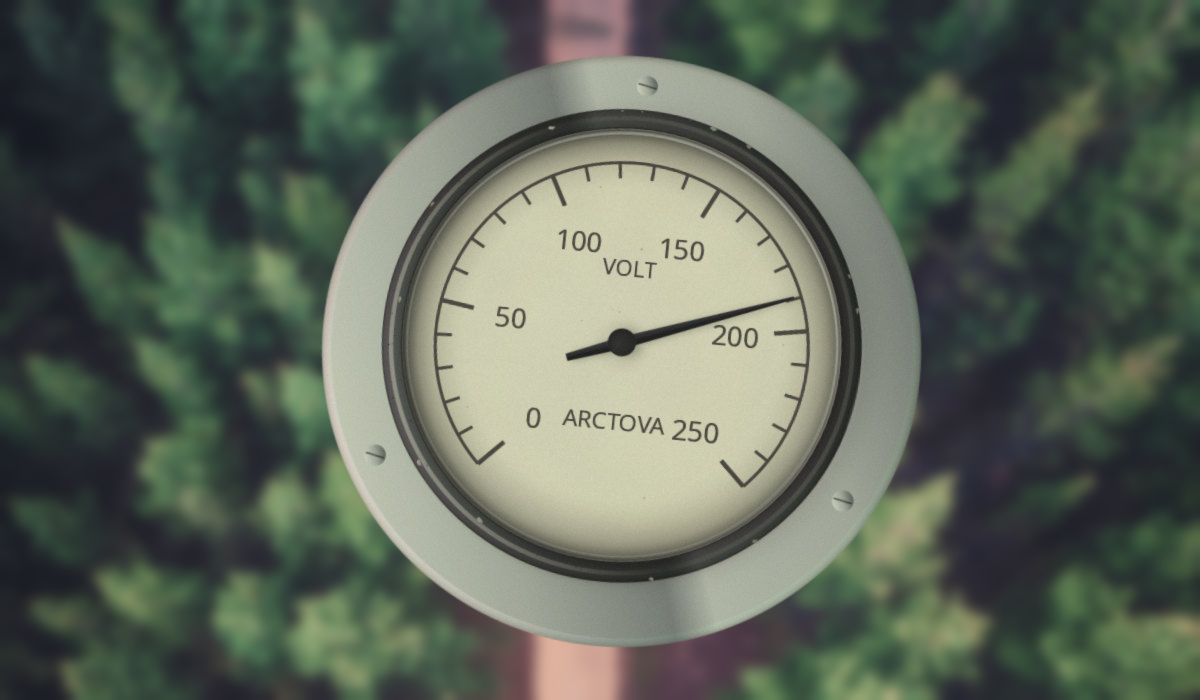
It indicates 190 V
